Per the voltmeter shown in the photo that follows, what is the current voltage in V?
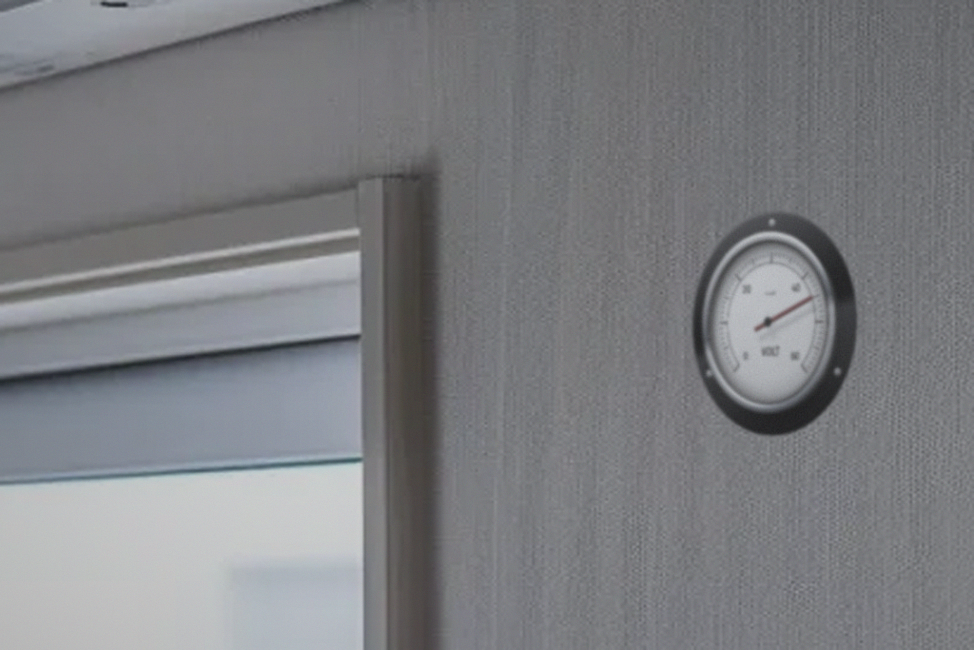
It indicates 45 V
